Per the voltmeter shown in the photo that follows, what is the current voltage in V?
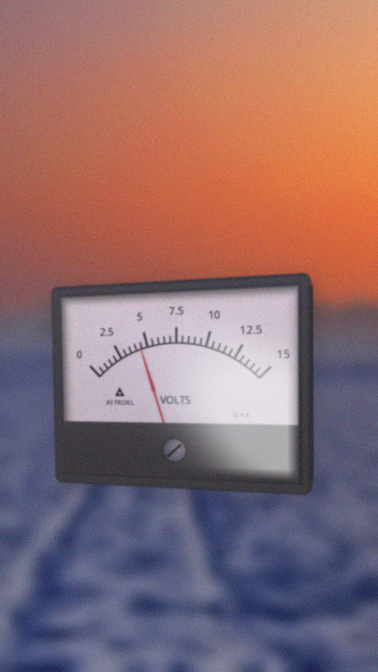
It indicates 4.5 V
